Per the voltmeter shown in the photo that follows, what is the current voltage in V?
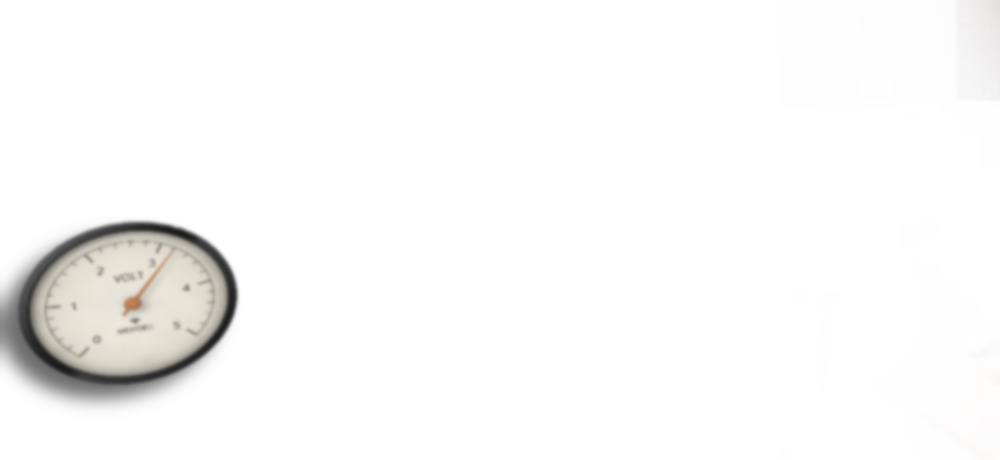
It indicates 3.2 V
